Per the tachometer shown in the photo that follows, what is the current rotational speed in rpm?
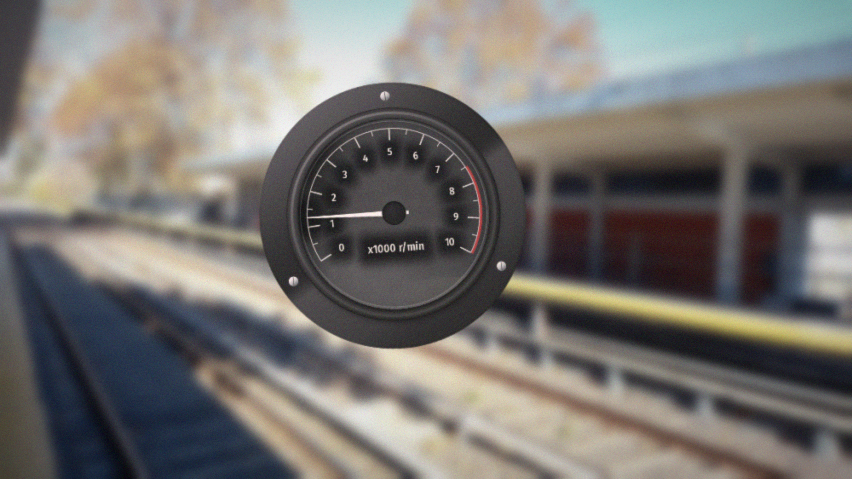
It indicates 1250 rpm
